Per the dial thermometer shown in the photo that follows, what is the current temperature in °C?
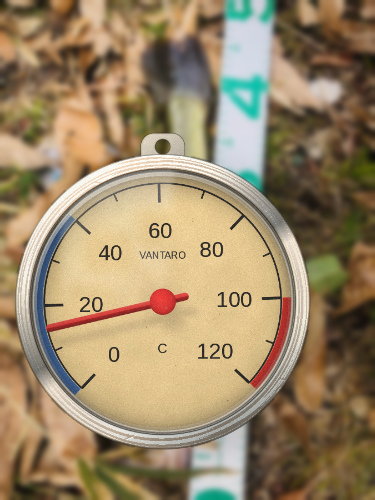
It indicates 15 °C
